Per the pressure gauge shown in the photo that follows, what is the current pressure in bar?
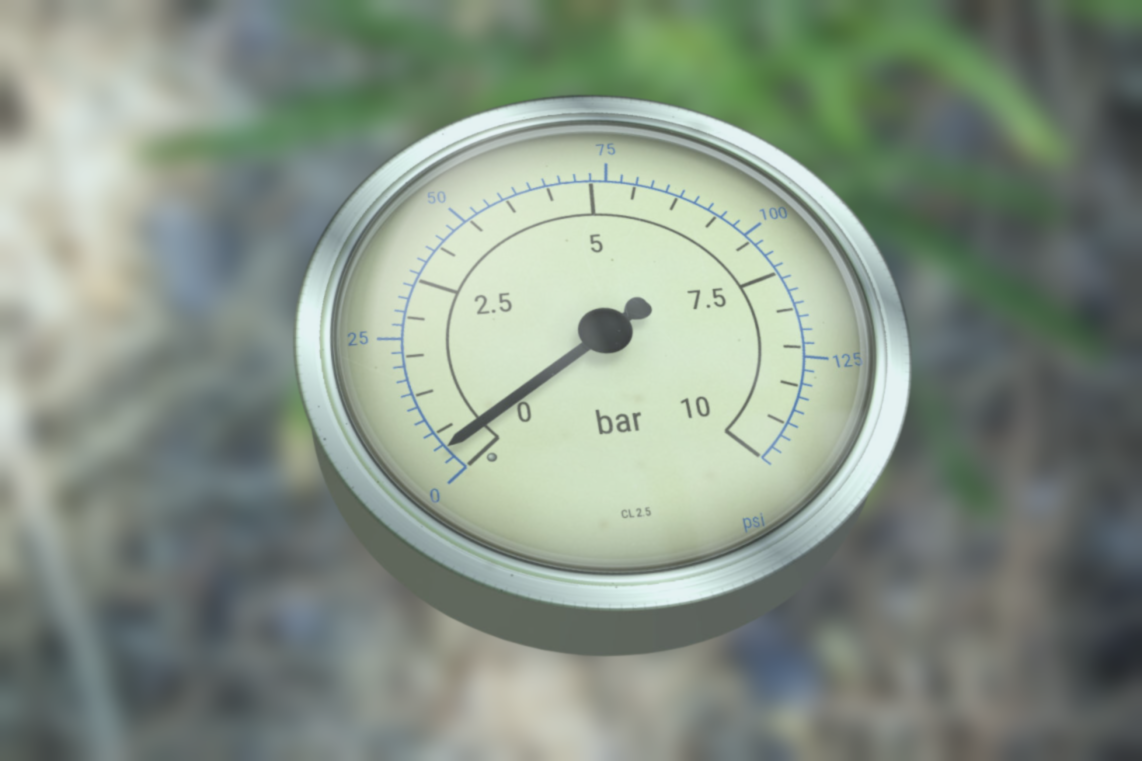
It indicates 0.25 bar
